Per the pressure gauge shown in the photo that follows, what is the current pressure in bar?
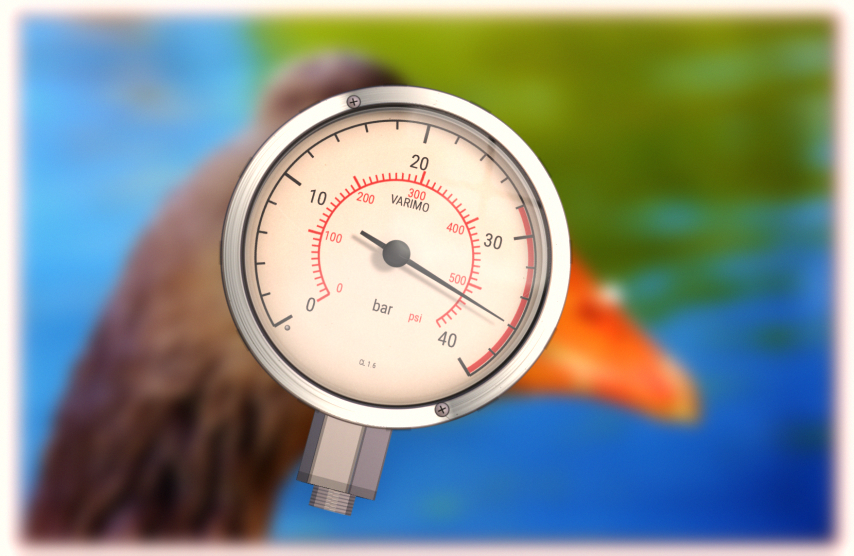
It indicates 36 bar
